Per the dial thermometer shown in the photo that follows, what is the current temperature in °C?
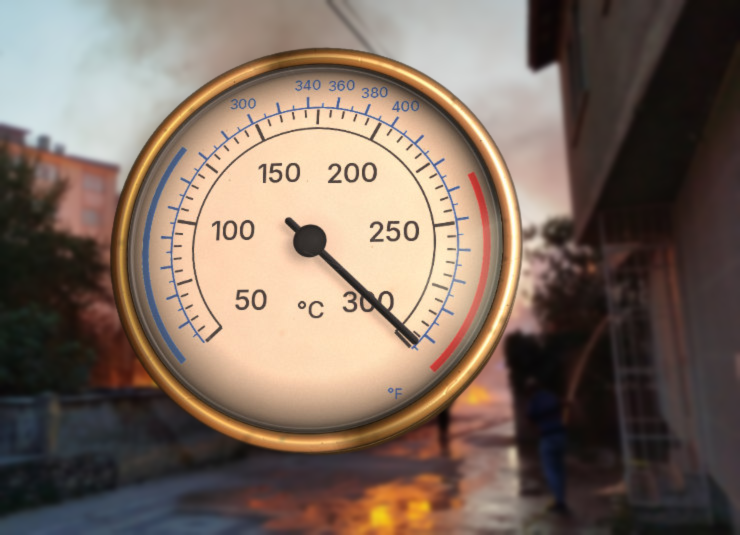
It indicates 297.5 °C
